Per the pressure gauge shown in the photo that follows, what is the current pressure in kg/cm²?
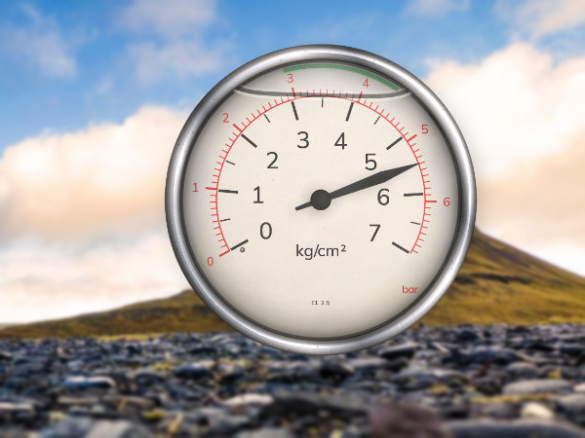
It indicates 5.5 kg/cm²
